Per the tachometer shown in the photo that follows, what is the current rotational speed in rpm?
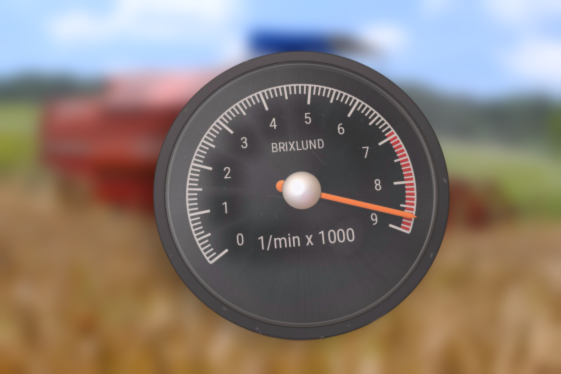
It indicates 8700 rpm
